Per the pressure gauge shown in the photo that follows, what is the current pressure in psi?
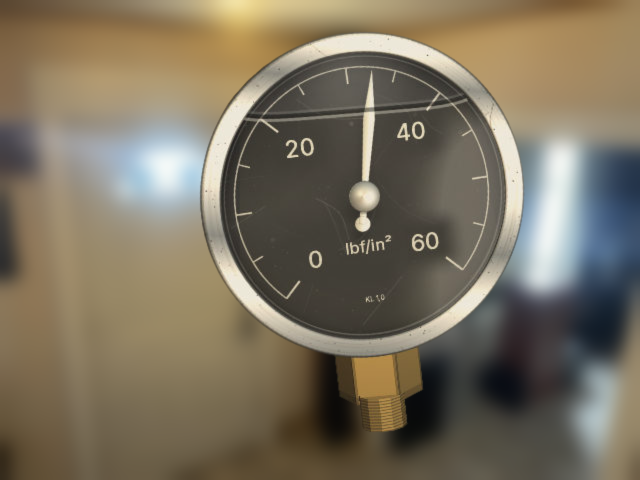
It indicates 32.5 psi
